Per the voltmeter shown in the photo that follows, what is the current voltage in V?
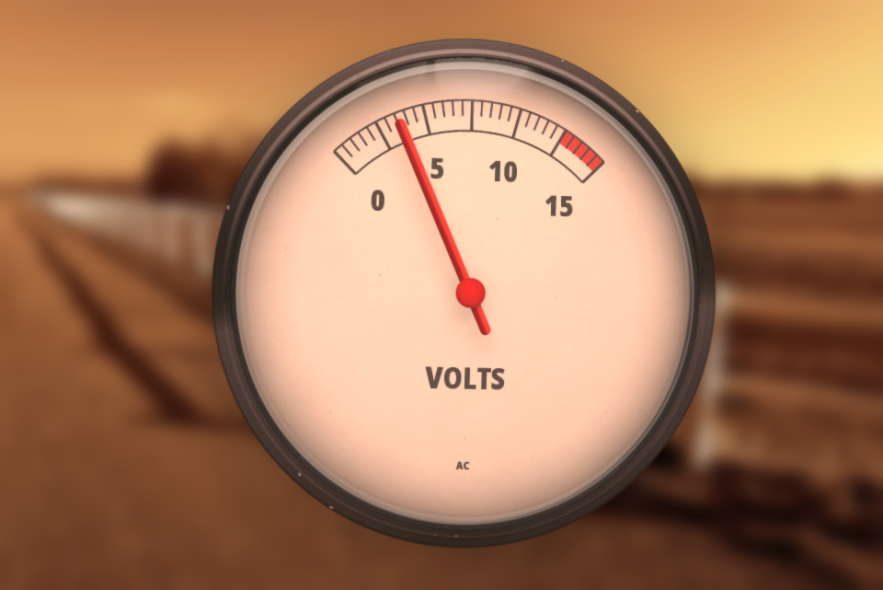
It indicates 3.5 V
